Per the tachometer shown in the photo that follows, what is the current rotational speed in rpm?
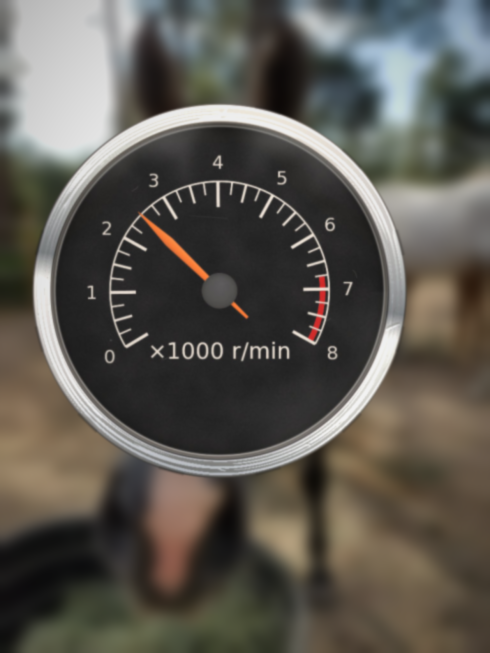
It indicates 2500 rpm
